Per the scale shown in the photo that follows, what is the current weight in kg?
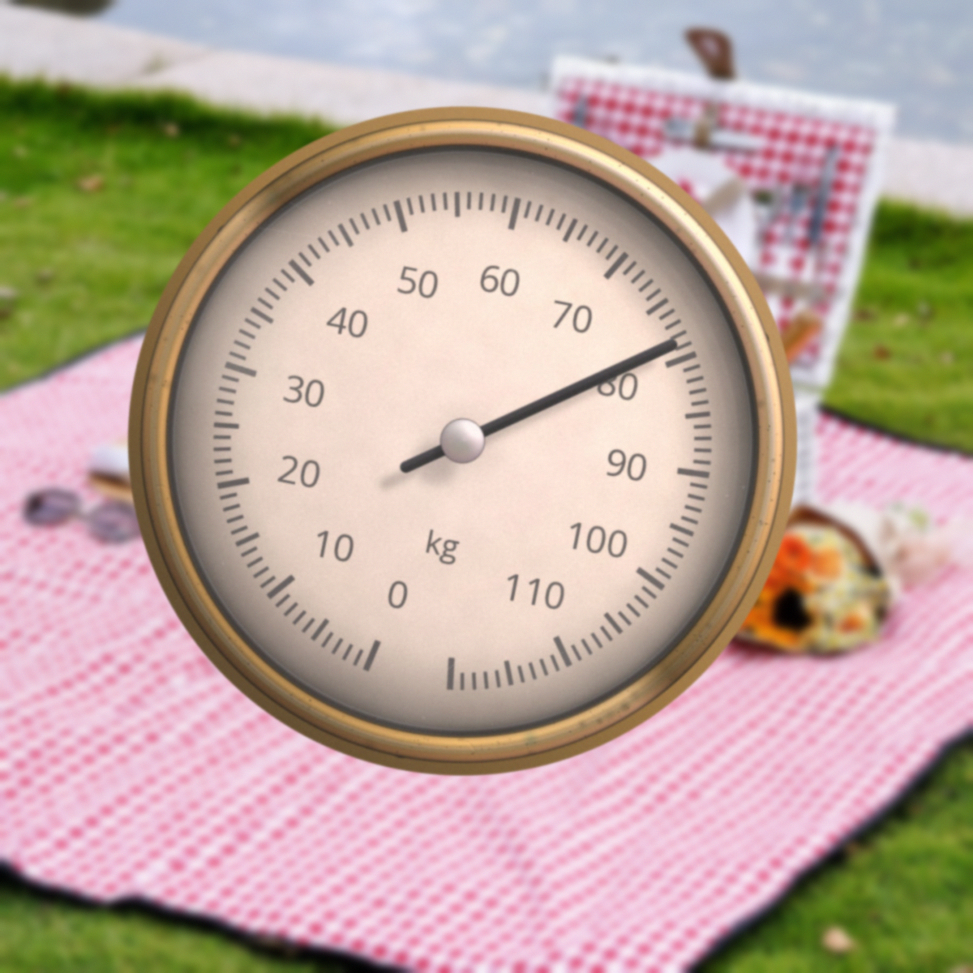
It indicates 78.5 kg
